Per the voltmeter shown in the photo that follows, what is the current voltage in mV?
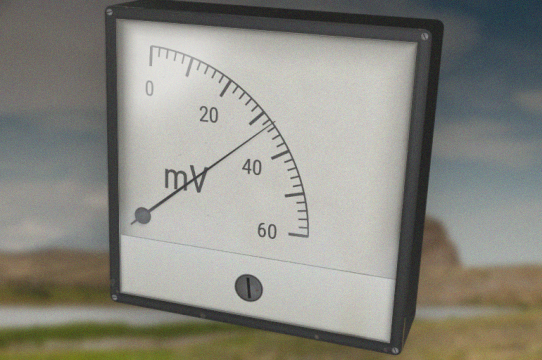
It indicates 33 mV
